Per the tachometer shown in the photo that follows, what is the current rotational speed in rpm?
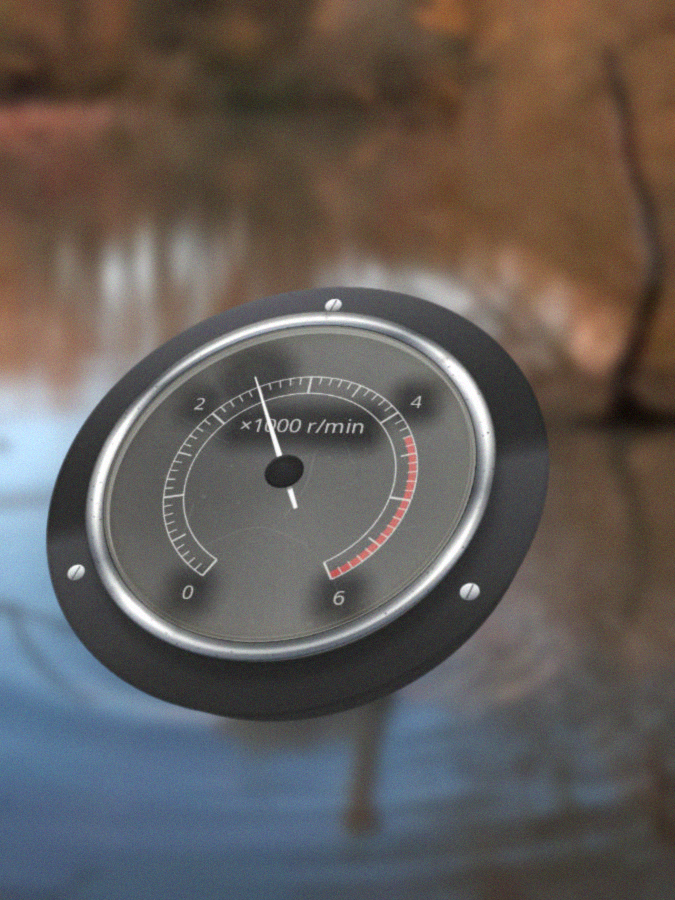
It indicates 2500 rpm
